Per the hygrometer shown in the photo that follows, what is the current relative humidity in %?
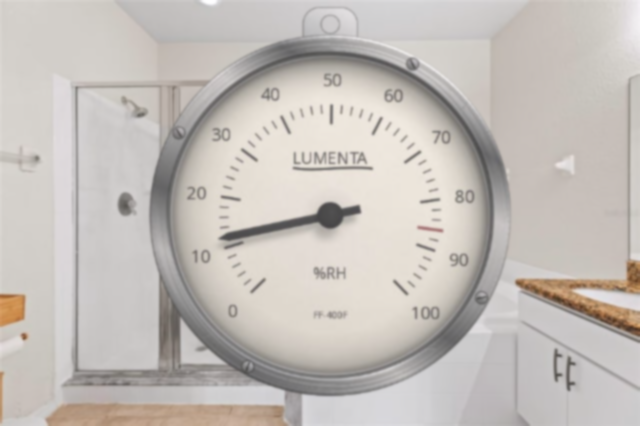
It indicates 12 %
